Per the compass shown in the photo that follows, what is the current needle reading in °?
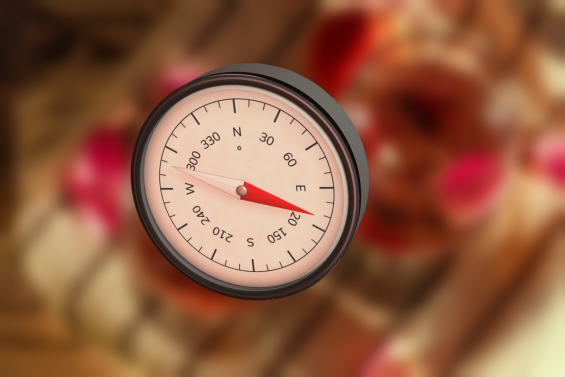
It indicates 110 °
